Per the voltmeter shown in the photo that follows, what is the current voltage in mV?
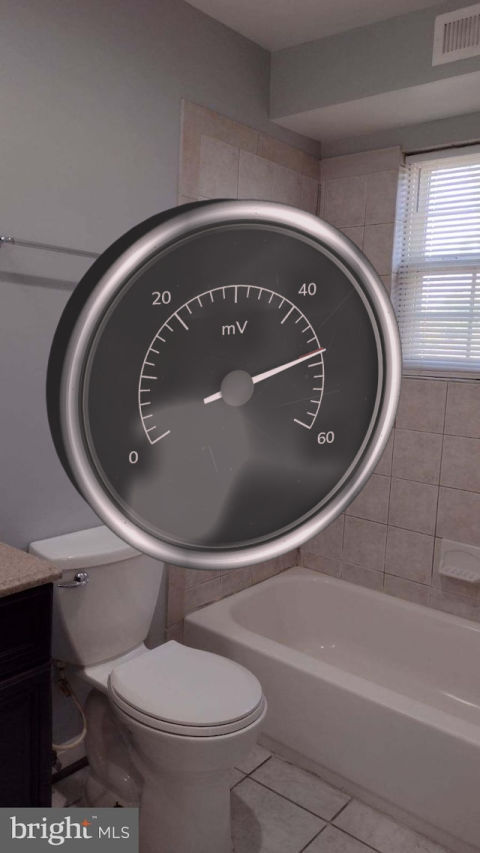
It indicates 48 mV
